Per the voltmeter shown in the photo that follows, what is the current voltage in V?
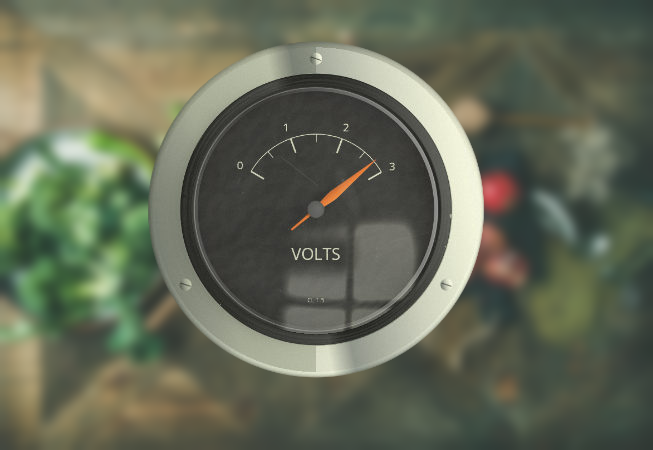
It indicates 2.75 V
